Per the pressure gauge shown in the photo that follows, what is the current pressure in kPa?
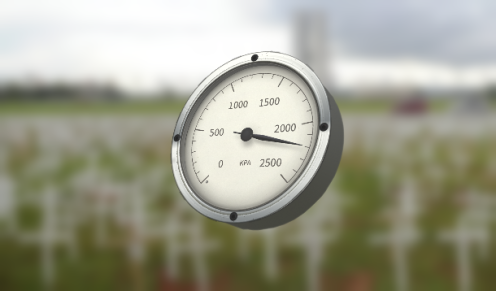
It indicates 2200 kPa
